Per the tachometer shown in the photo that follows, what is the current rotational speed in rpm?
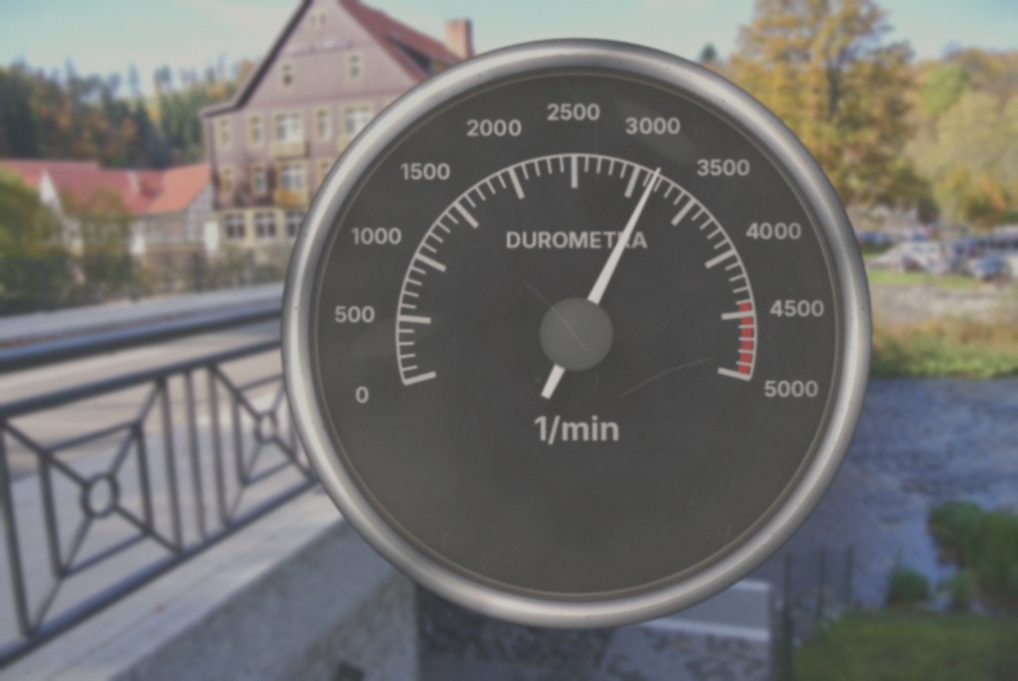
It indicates 3150 rpm
